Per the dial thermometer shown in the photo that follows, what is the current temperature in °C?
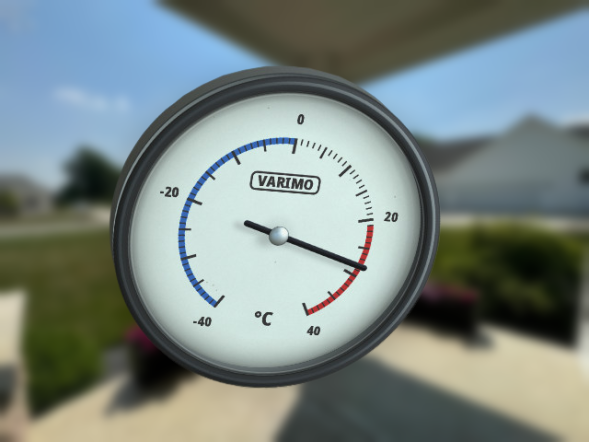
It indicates 28 °C
